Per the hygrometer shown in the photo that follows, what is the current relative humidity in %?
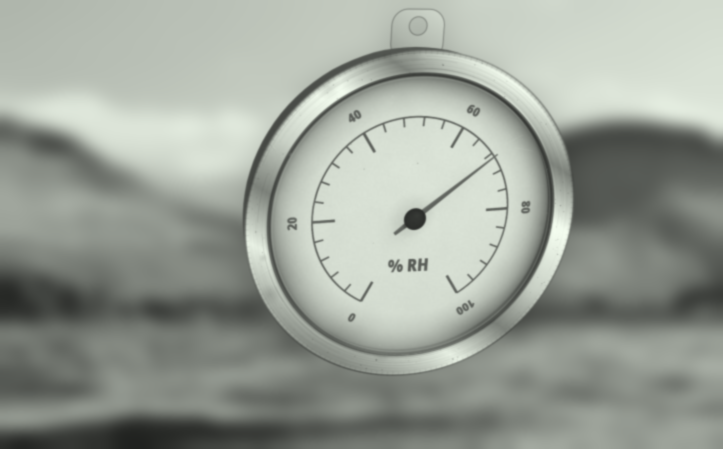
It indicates 68 %
